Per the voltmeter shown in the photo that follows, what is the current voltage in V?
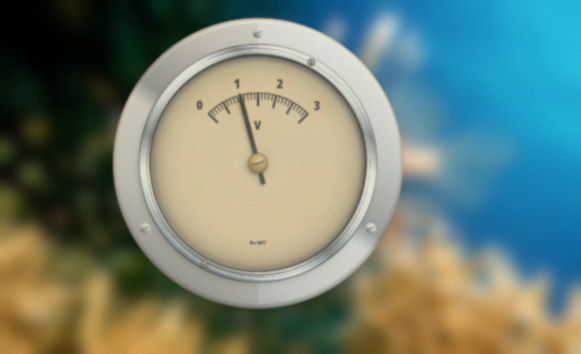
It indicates 1 V
